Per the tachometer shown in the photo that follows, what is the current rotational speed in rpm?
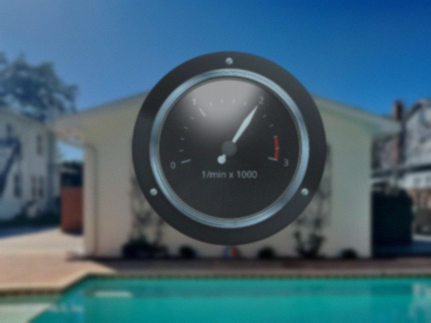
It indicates 2000 rpm
